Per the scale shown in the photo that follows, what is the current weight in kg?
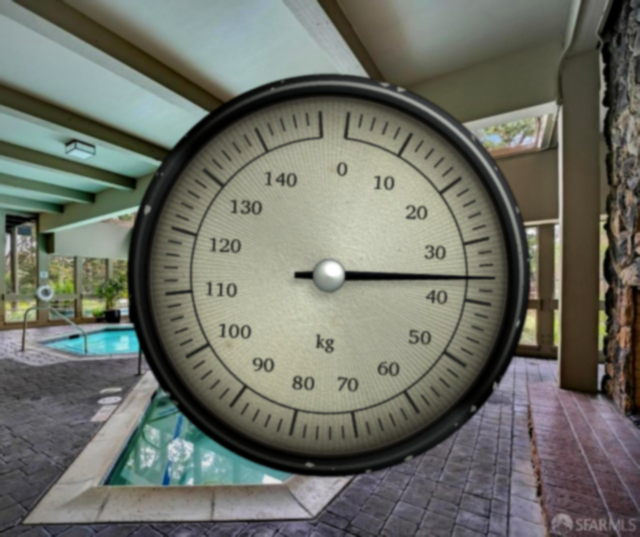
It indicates 36 kg
